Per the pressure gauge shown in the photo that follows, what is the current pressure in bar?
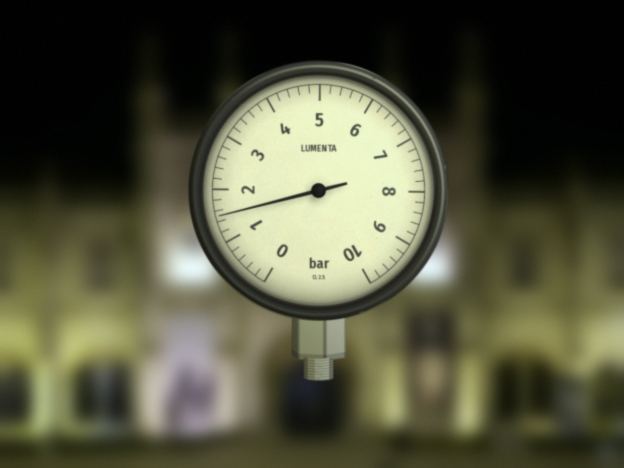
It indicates 1.5 bar
